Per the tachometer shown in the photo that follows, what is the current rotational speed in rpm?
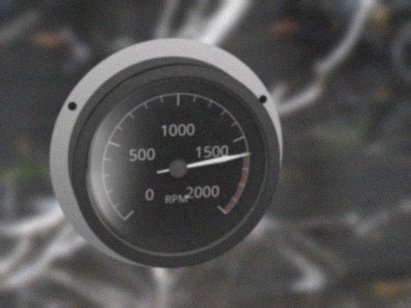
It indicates 1600 rpm
